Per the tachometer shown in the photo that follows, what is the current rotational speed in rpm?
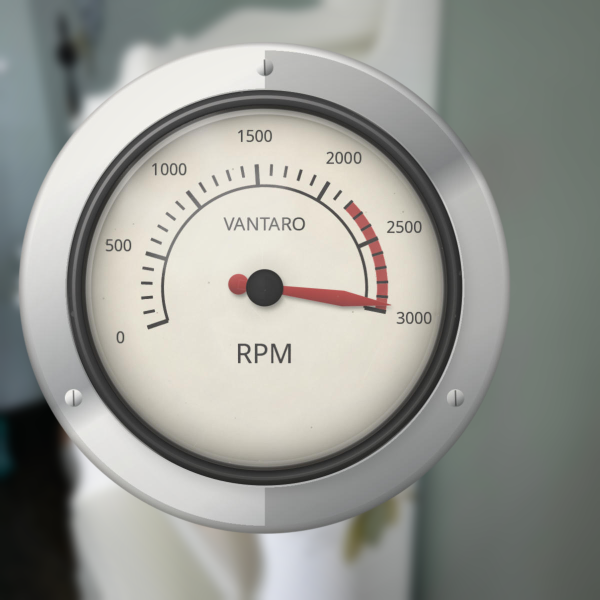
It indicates 2950 rpm
